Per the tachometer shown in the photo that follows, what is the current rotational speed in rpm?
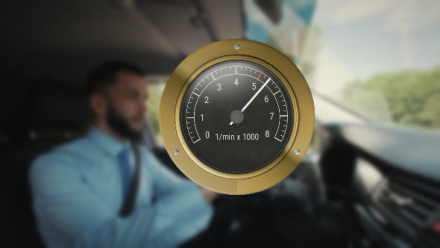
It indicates 5400 rpm
